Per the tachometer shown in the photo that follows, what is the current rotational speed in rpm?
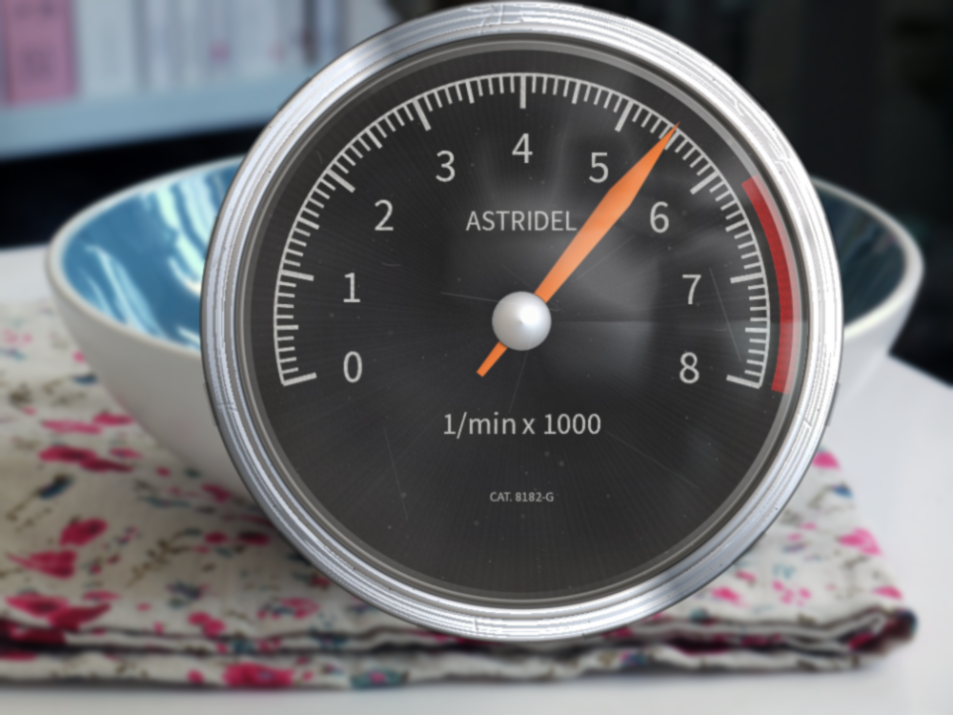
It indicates 5450 rpm
